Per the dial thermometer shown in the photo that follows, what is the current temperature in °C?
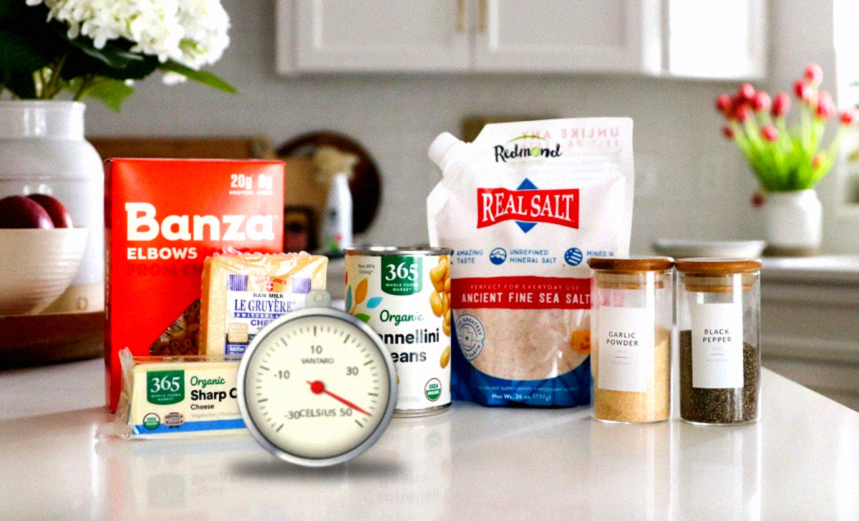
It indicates 46 °C
